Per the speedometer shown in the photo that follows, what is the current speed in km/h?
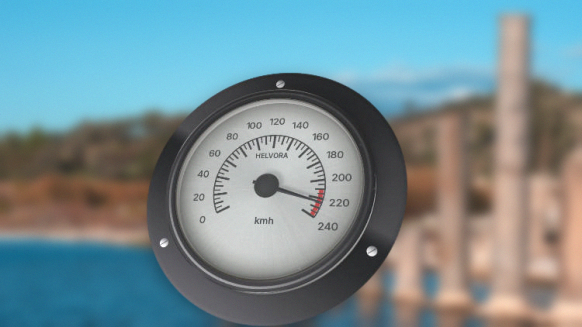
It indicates 225 km/h
